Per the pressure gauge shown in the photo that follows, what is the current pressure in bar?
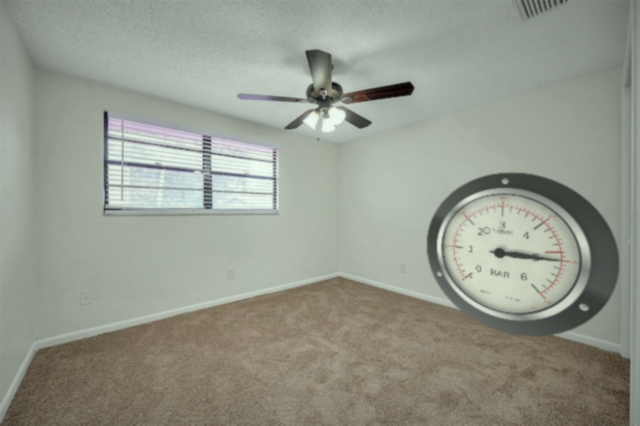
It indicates 5 bar
